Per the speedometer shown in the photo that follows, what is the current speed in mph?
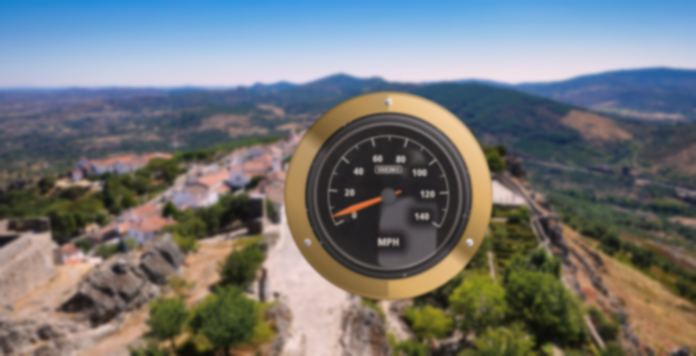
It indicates 5 mph
